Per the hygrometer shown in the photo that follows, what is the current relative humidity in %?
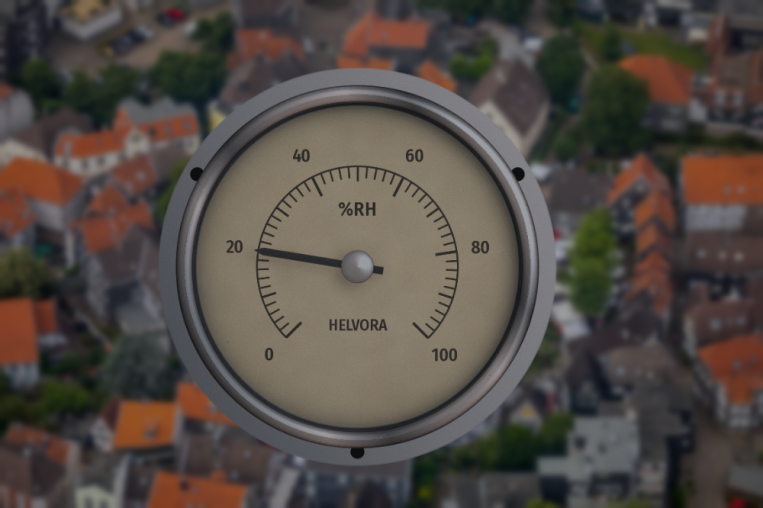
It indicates 20 %
